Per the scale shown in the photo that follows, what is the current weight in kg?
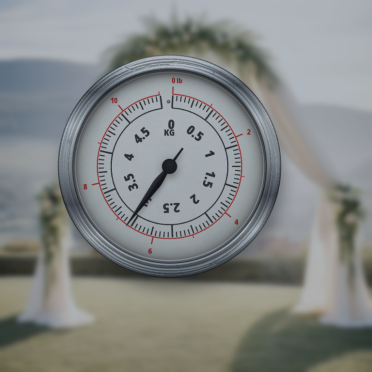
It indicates 3.05 kg
